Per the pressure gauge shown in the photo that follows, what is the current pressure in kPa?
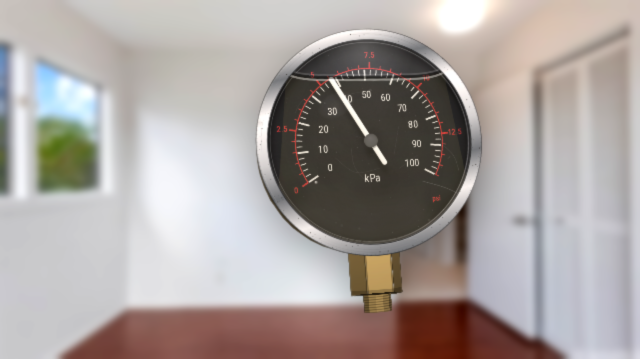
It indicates 38 kPa
